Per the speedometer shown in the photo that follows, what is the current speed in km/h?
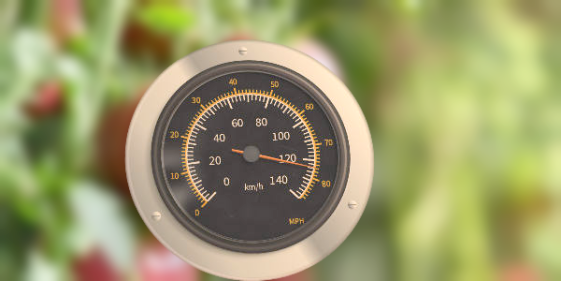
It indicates 124 km/h
